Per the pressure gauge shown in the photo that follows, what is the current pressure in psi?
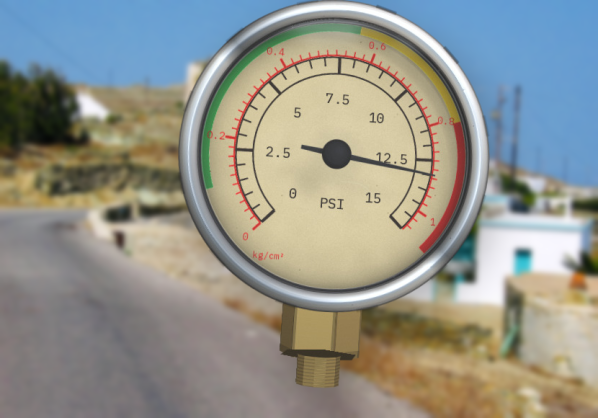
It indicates 13 psi
